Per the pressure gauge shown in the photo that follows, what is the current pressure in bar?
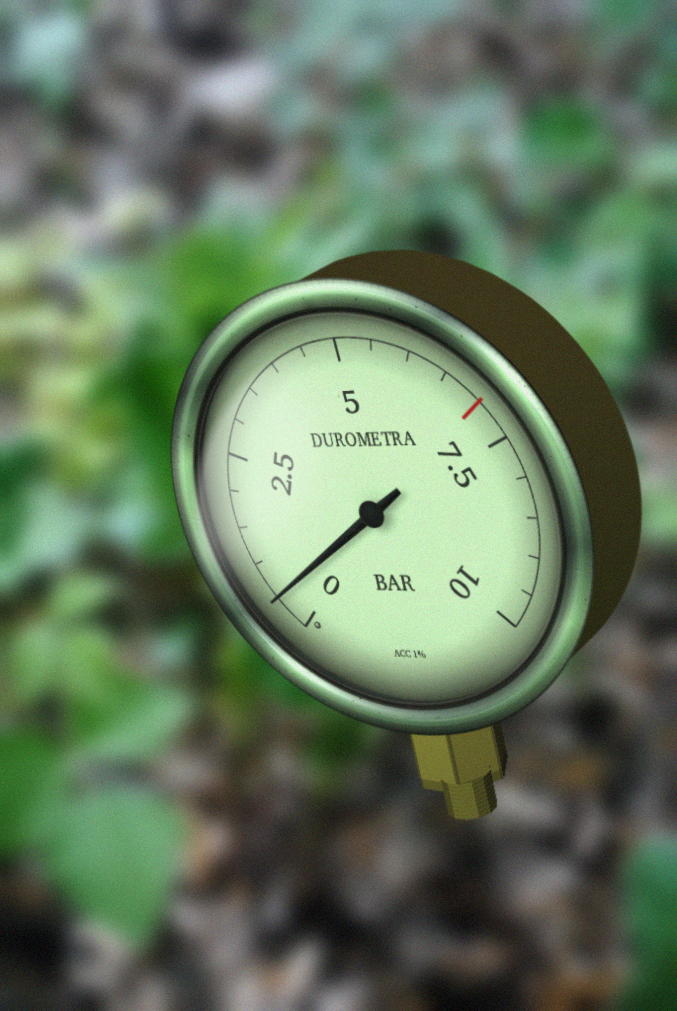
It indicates 0.5 bar
